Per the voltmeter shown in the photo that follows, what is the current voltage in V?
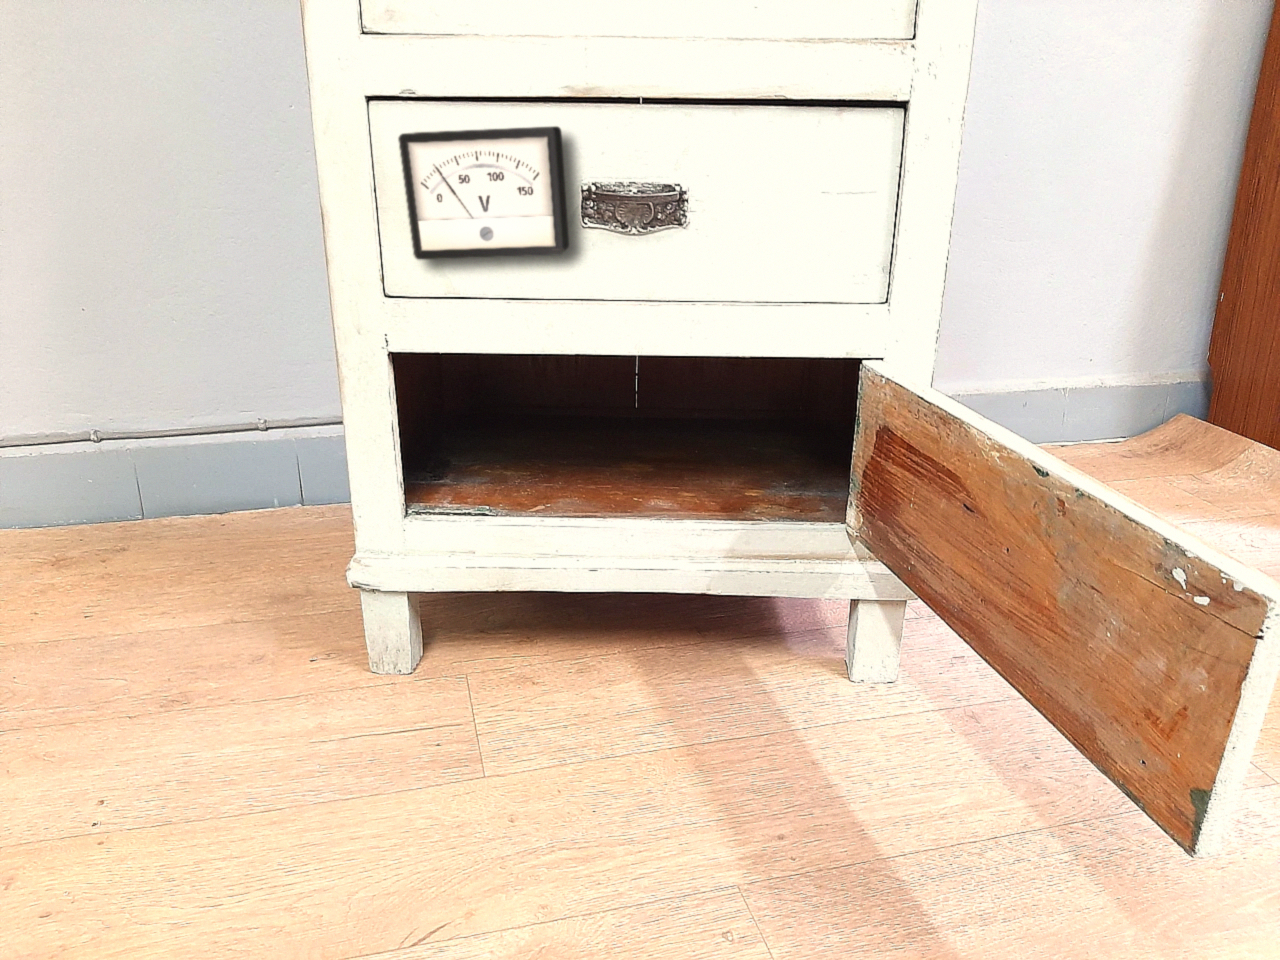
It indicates 25 V
